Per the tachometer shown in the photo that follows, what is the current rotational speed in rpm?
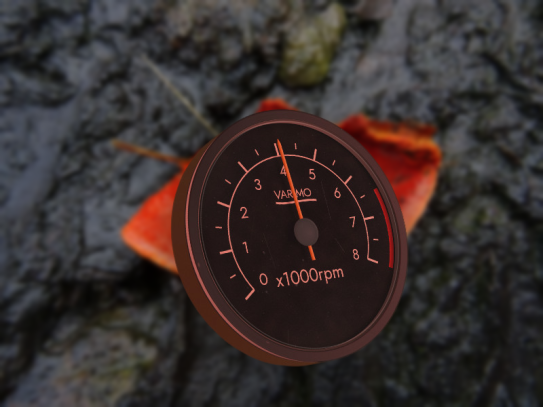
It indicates 4000 rpm
